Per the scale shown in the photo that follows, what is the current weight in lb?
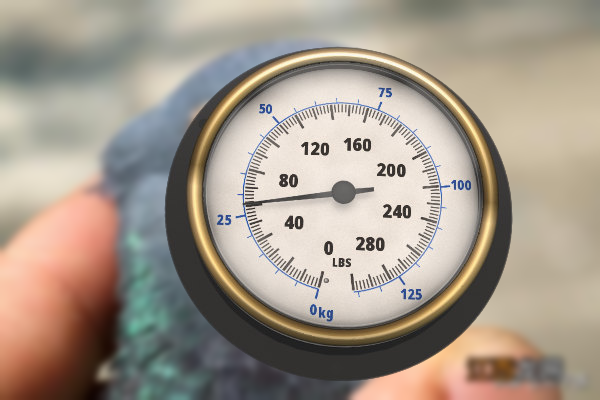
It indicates 60 lb
